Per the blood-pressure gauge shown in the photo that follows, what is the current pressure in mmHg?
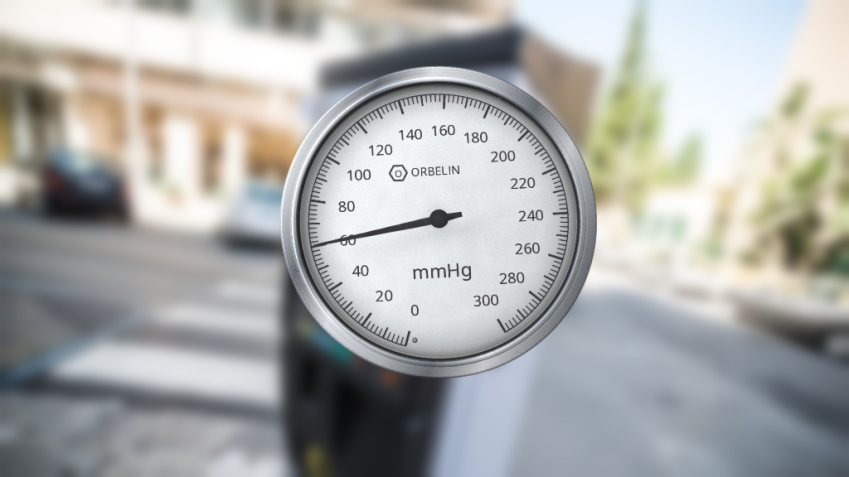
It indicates 60 mmHg
